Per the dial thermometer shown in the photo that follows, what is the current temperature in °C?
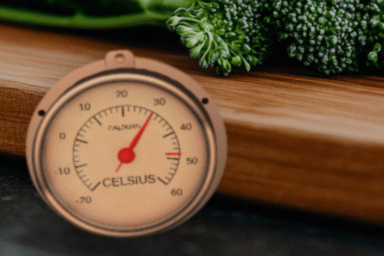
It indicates 30 °C
